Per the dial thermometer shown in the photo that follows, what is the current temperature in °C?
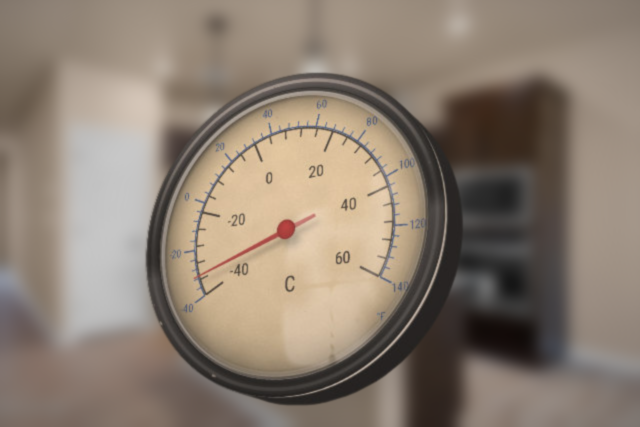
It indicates -36 °C
